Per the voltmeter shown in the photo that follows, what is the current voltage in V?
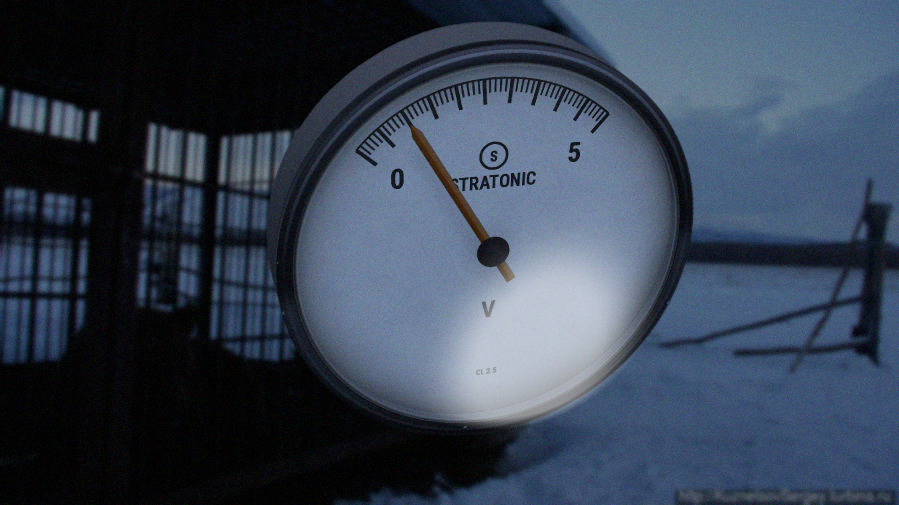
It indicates 1 V
